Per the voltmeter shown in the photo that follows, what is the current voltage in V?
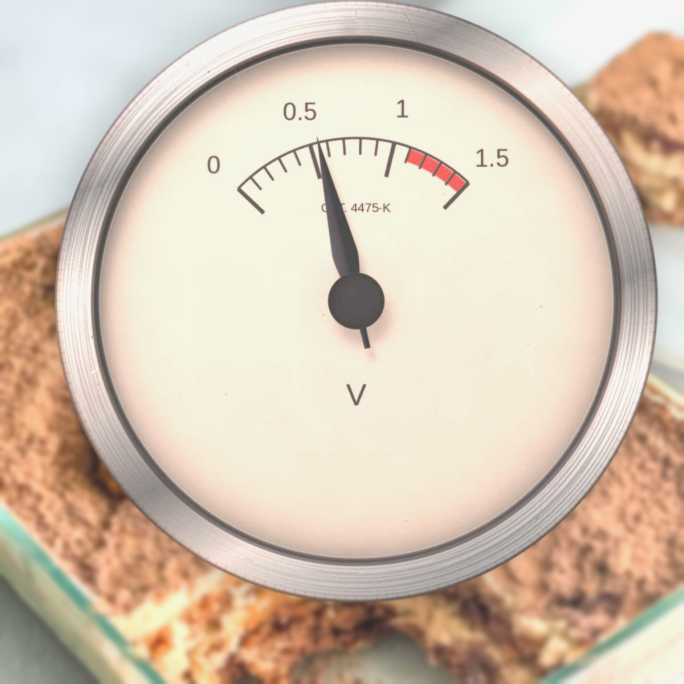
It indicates 0.55 V
